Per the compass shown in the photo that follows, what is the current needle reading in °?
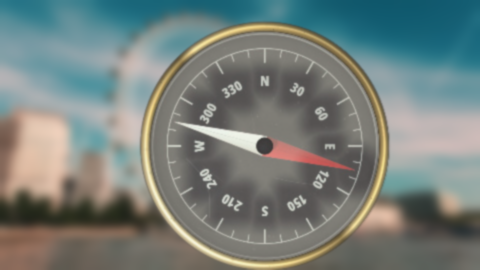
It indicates 105 °
